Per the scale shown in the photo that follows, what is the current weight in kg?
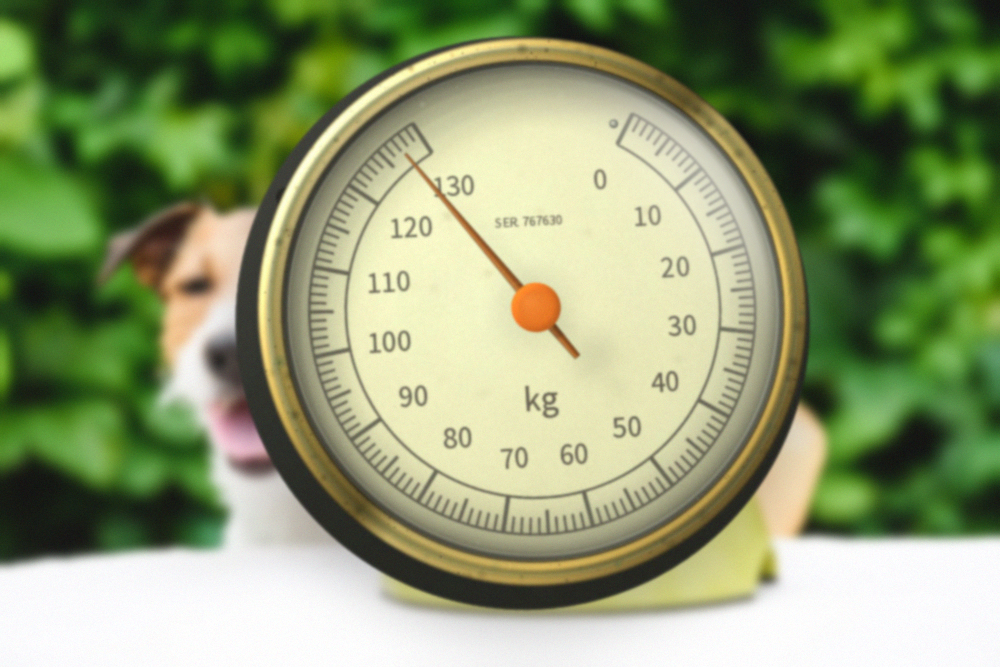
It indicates 127 kg
